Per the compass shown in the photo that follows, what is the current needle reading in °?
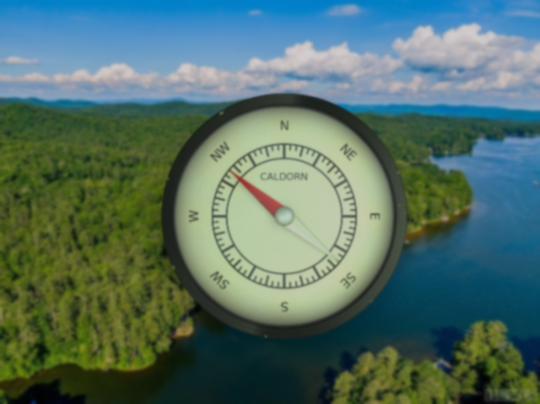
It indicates 310 °
